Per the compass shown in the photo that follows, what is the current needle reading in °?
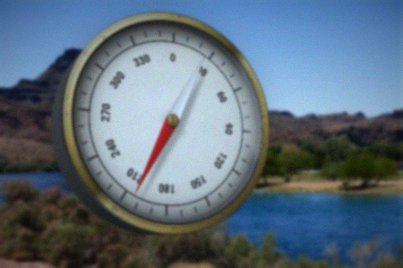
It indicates 205 °
